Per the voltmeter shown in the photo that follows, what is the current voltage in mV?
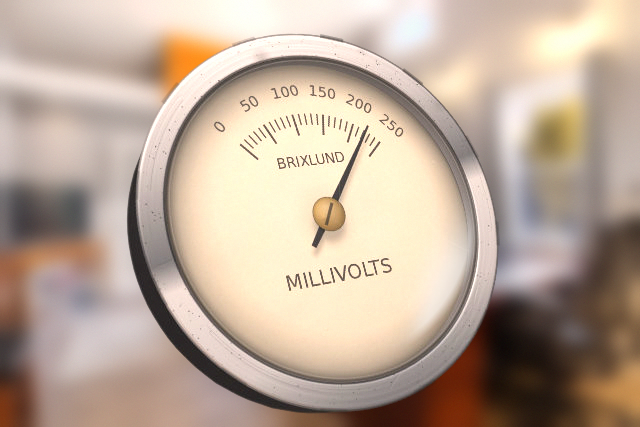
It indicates 220 mV
